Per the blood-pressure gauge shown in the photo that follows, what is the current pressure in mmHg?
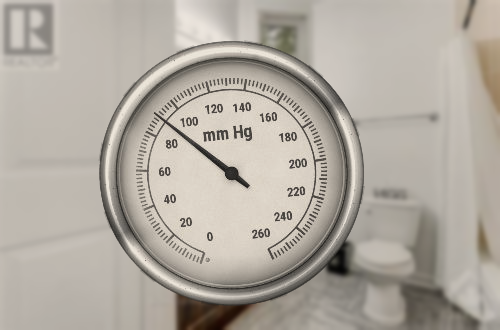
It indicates 90 mmHg
